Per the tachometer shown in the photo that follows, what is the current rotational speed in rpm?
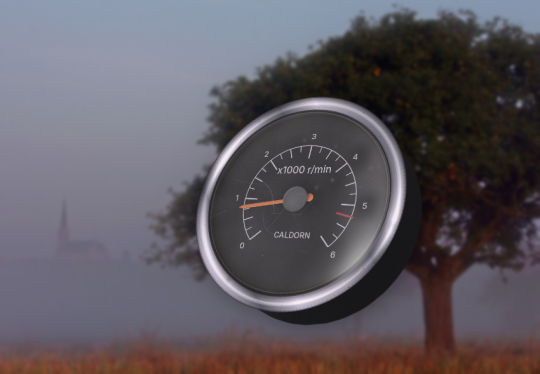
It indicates 750 rpm
